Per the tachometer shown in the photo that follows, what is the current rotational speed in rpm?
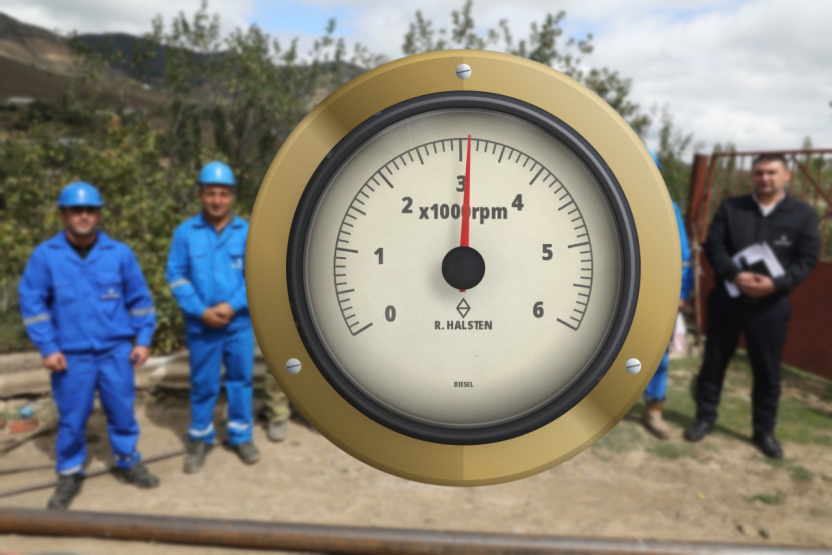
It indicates 3100 rpm
